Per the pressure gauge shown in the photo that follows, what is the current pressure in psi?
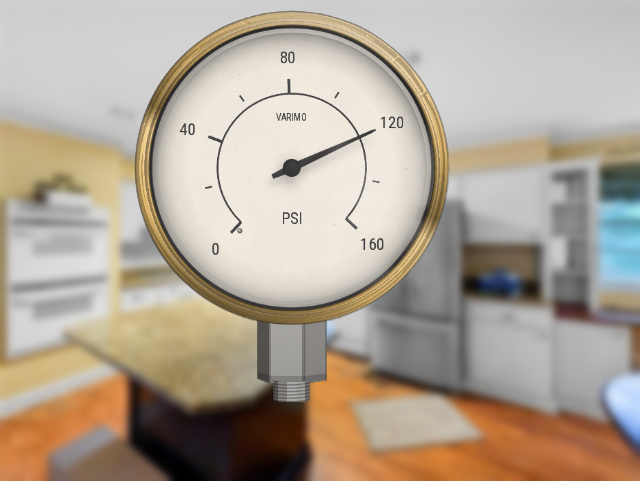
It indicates 120 psi
